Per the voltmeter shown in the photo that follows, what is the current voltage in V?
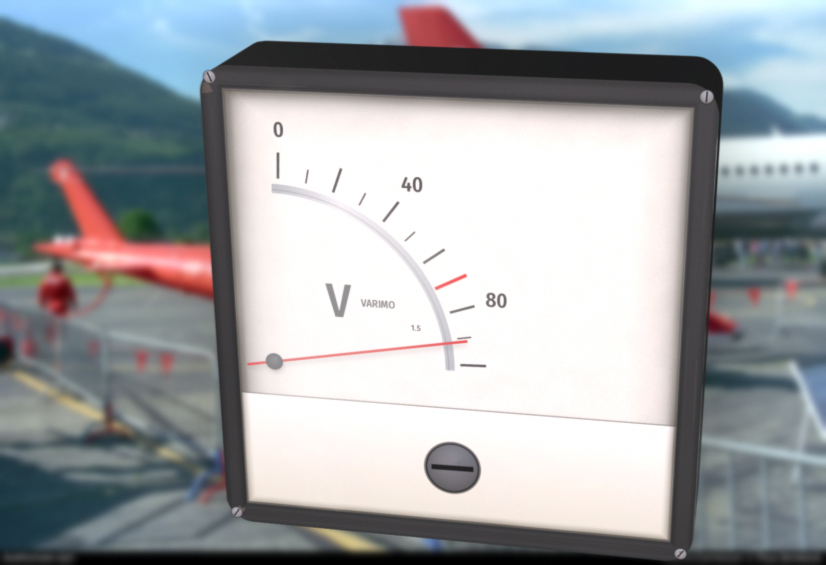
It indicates 90 V
